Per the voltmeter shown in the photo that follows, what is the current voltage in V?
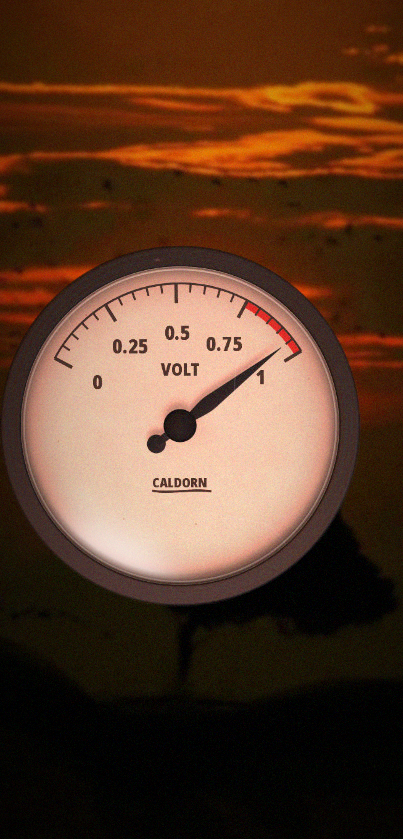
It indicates 0.95 V
